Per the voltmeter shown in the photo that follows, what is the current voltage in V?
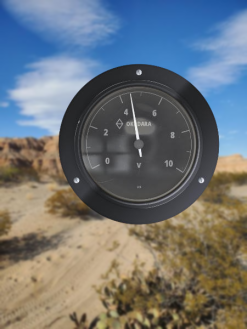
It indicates 4.5 V
